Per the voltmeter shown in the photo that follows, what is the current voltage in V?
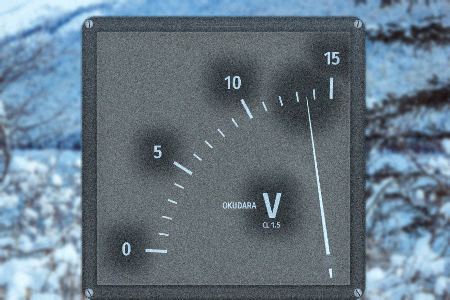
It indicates 13.5 V
